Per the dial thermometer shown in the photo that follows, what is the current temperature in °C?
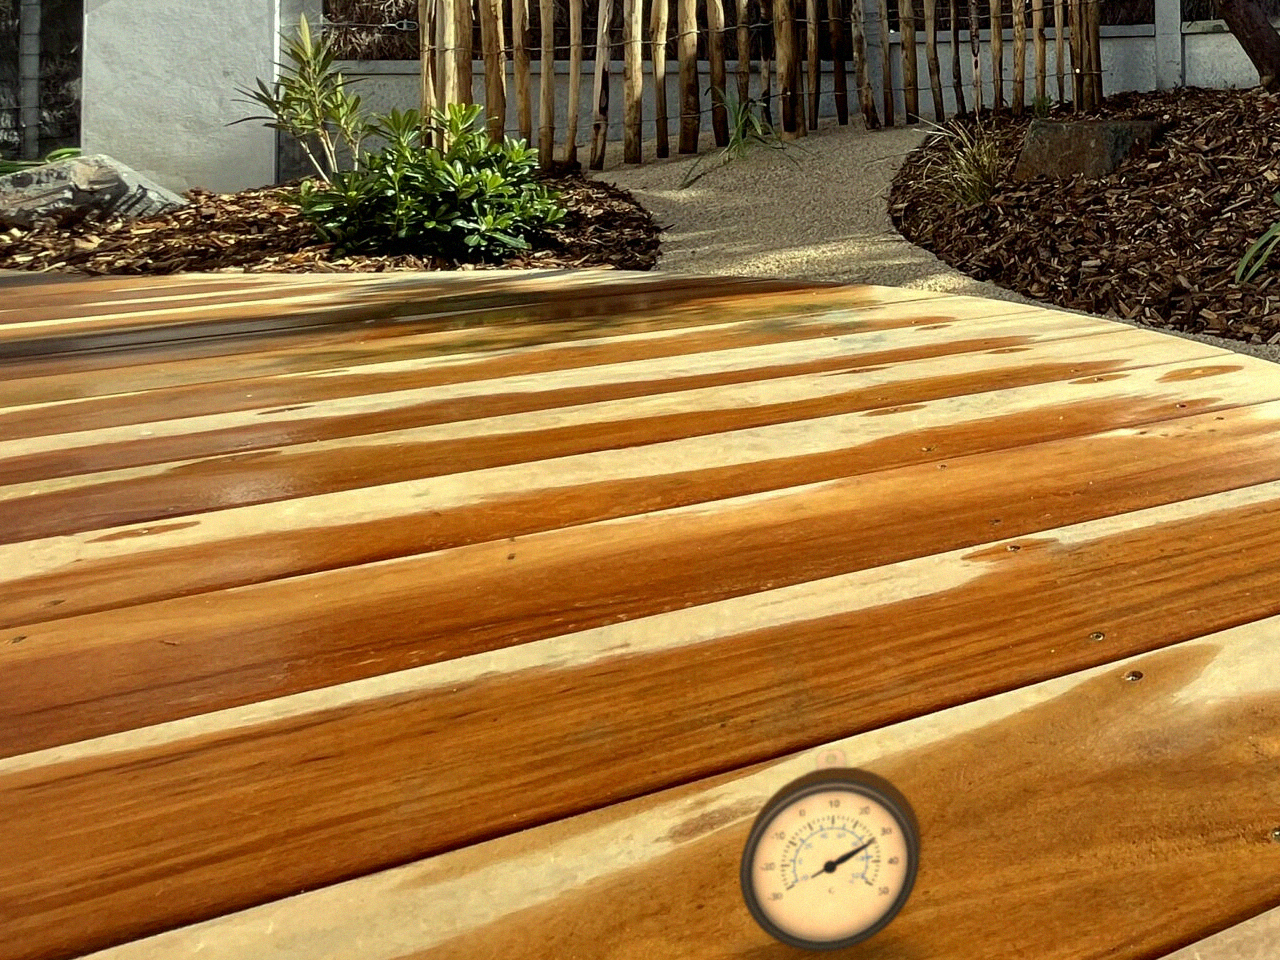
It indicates 30 °C
